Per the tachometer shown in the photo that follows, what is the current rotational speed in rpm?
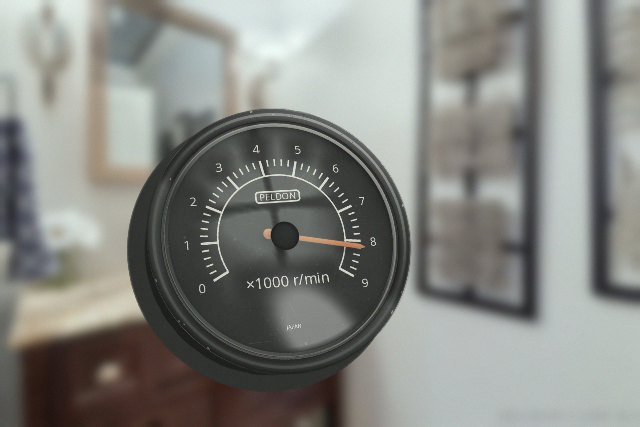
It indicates 8200 rpm
